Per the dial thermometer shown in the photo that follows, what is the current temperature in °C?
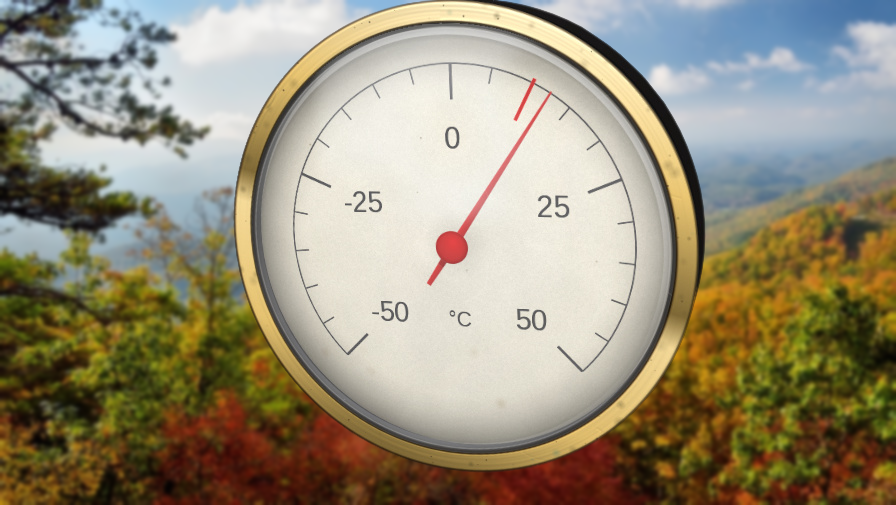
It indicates 12.5 °C
